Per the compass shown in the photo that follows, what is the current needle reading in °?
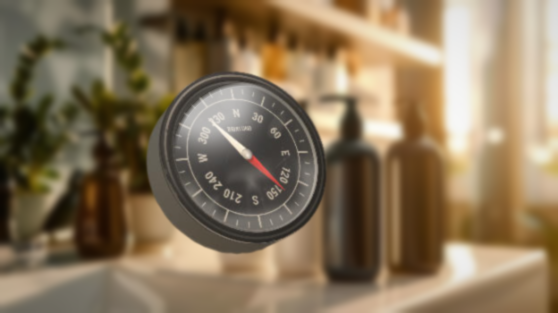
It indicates 140 °
